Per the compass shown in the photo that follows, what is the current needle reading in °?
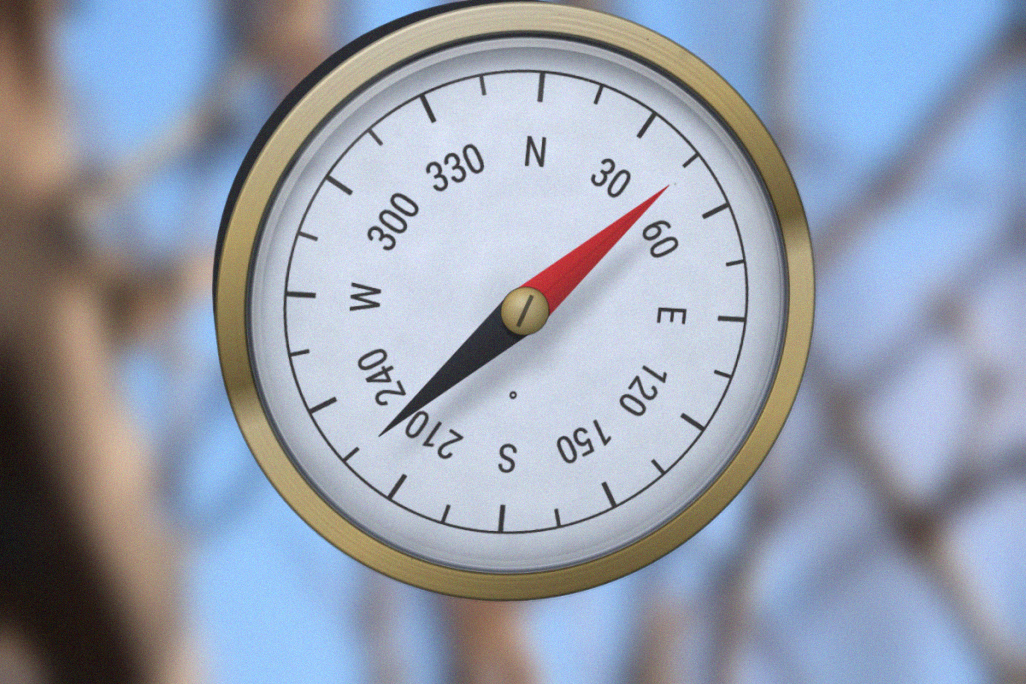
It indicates 45 °
